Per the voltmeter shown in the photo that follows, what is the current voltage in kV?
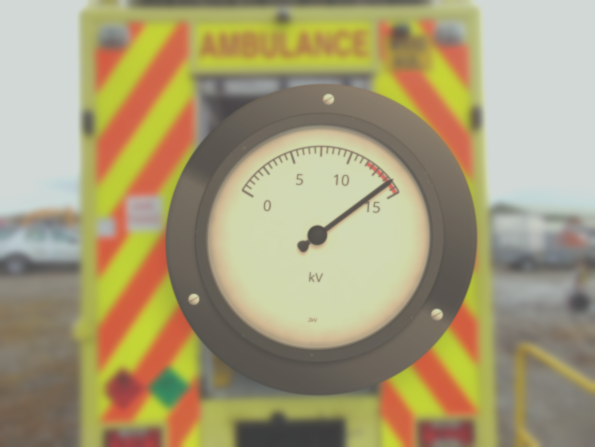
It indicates 14 kV
